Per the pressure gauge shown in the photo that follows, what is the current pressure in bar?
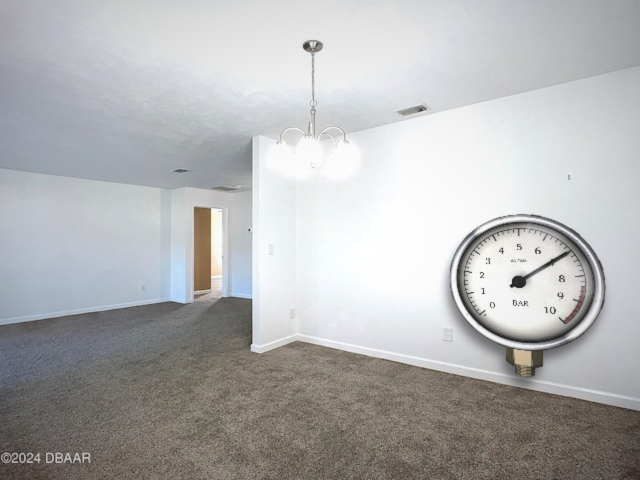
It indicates 7 bar
